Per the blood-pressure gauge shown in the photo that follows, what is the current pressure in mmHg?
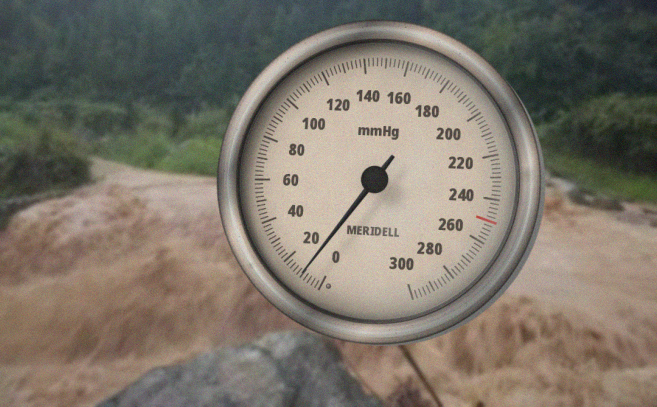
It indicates 10 mmHg
